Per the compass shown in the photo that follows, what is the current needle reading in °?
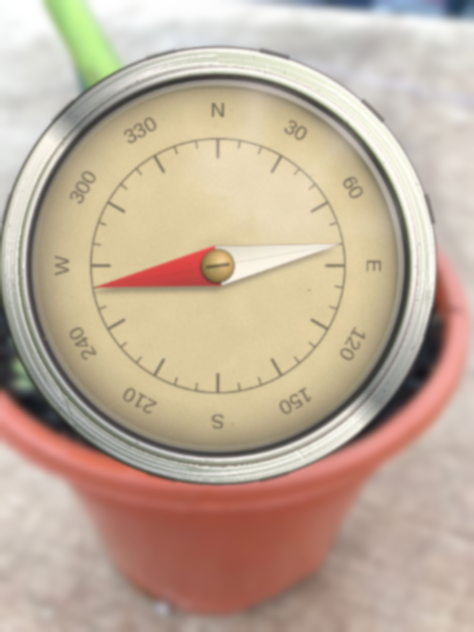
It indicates 260 °
